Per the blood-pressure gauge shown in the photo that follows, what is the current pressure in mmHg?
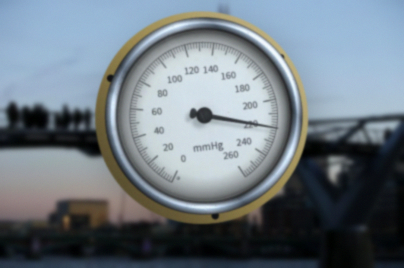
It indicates 220 mmHg
